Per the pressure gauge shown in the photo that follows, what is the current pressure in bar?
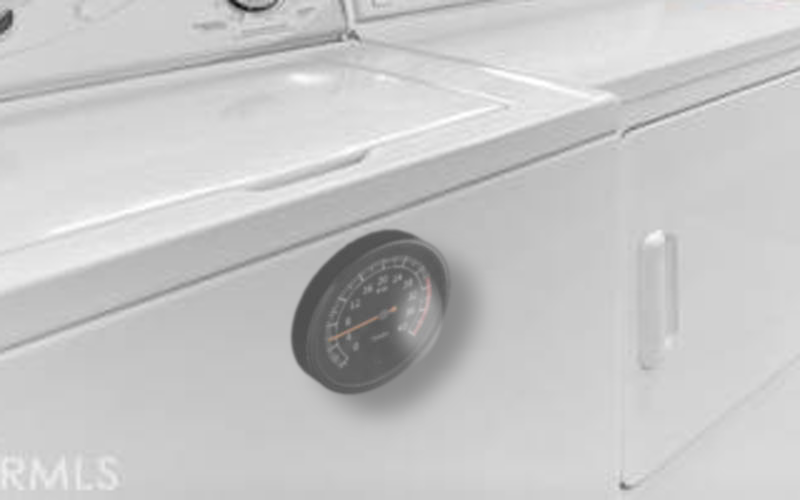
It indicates 6 bar
